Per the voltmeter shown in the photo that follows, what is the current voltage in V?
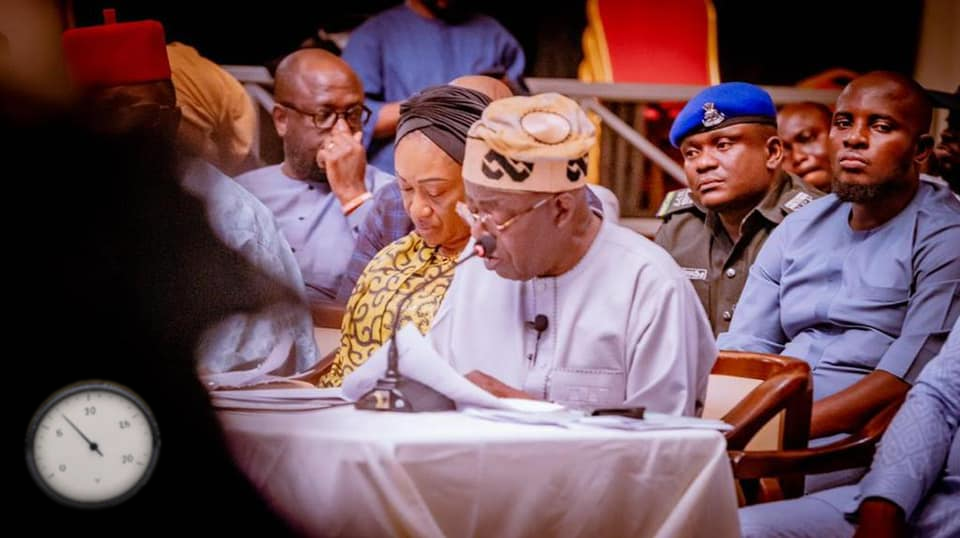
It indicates 7 V
